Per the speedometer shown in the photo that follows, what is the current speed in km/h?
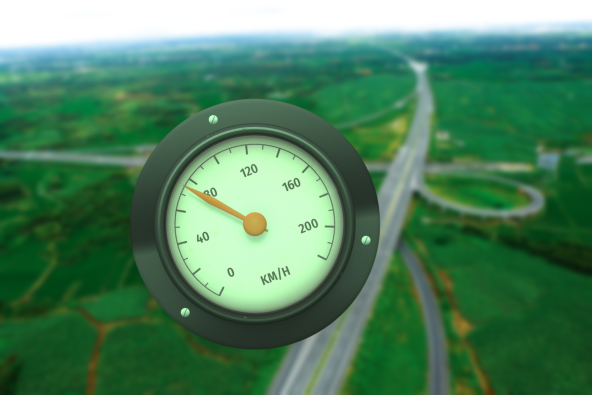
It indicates 75 km/h
